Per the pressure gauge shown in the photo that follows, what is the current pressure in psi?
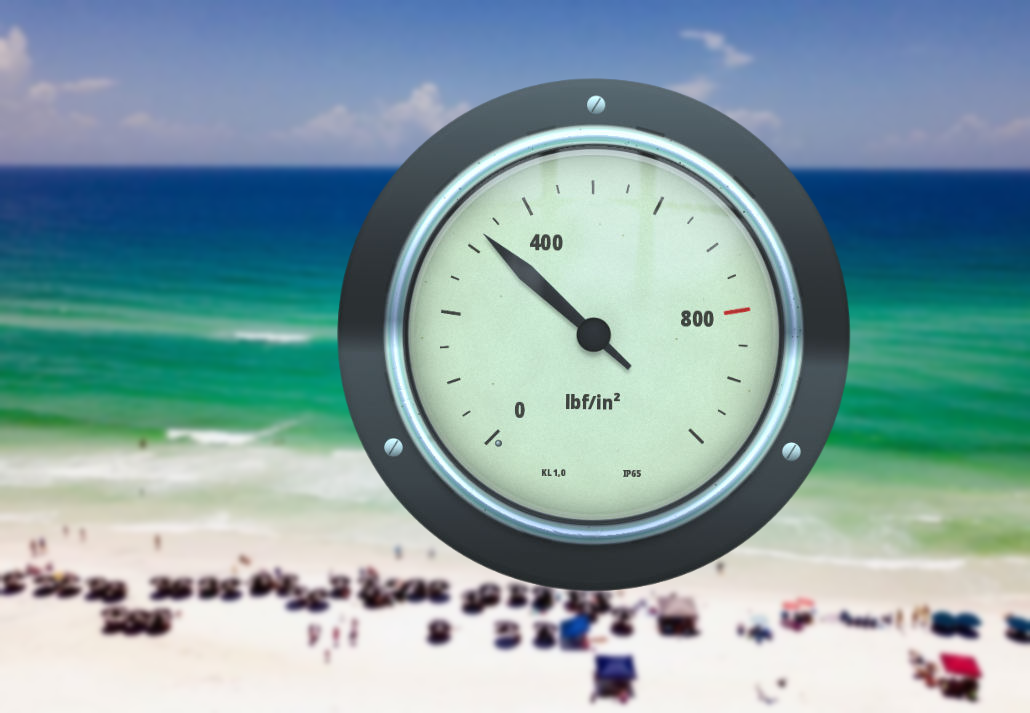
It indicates 325 psi
